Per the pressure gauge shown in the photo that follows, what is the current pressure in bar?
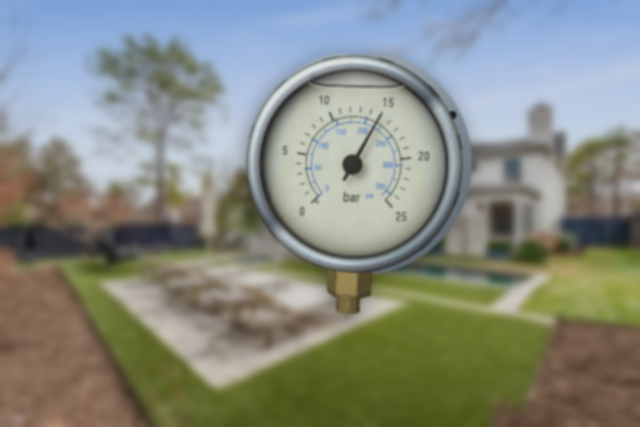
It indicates 15 bar
